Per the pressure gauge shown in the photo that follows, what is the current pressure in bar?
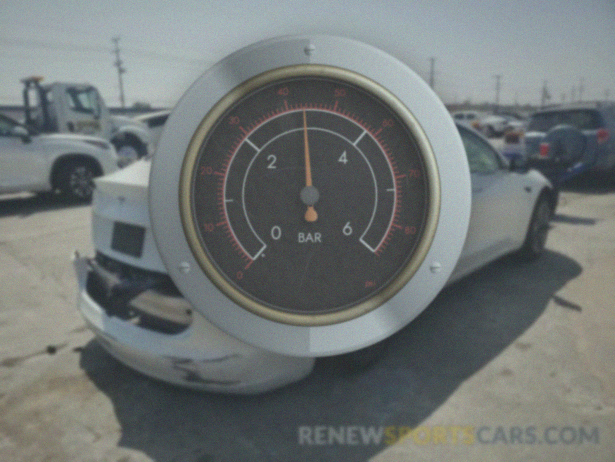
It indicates 3 bar
